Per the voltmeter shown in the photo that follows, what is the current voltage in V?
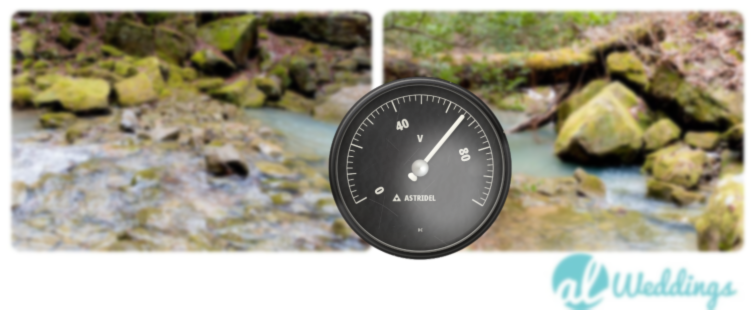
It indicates 66 V
